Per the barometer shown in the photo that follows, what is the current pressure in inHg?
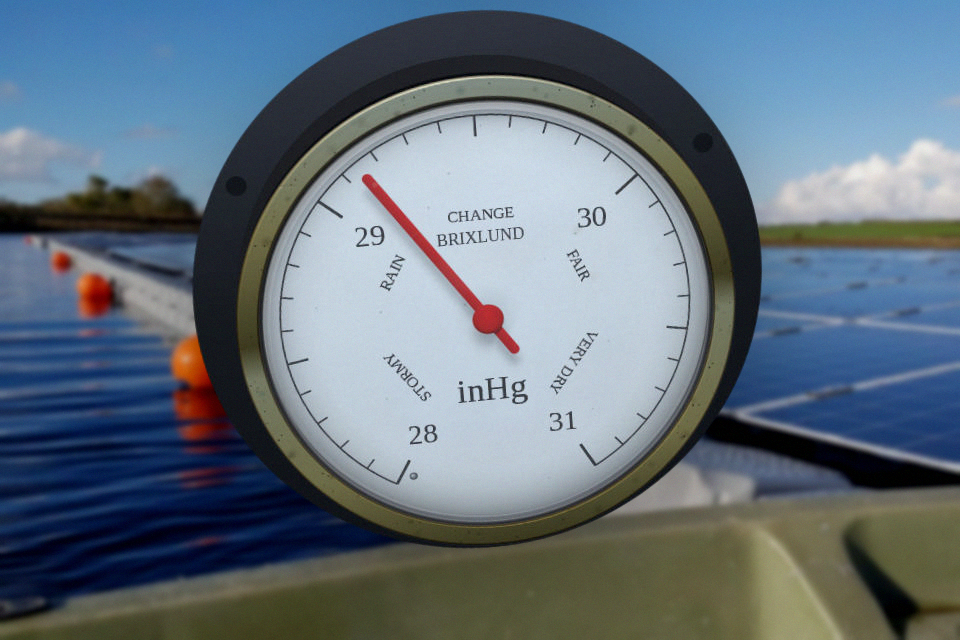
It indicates 29.15 inHg
